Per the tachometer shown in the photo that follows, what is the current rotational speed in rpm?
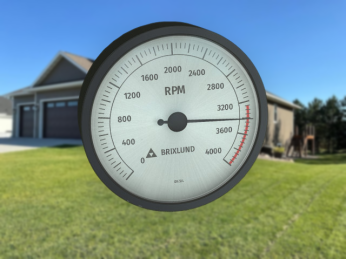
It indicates 3400 rpm
